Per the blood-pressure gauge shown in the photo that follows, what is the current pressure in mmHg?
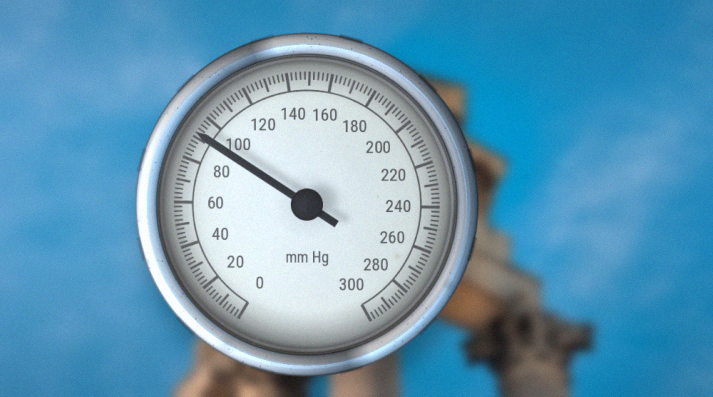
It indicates 92 mmHg
